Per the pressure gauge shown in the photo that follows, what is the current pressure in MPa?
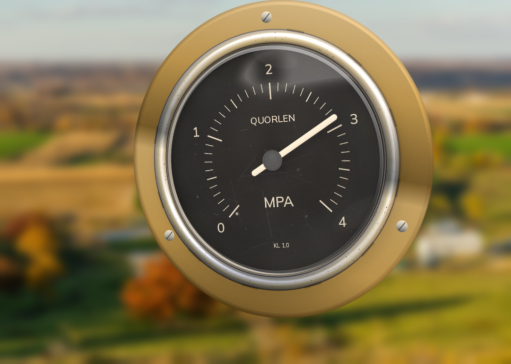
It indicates 2.9 MPa
